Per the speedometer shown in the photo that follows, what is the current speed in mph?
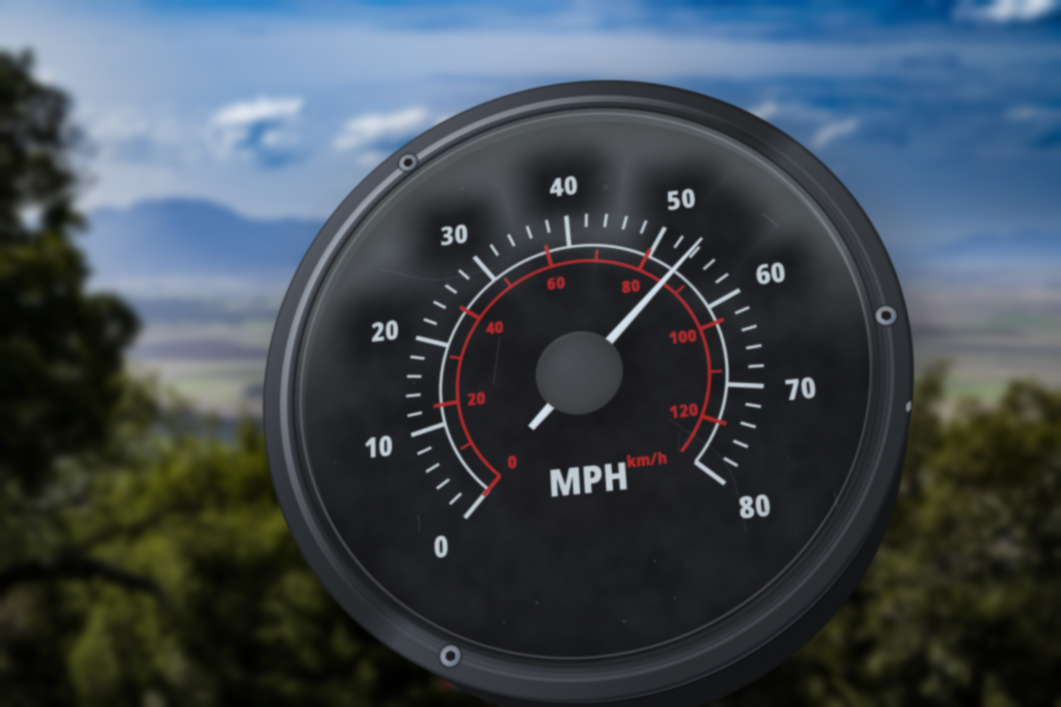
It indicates 54 mph
